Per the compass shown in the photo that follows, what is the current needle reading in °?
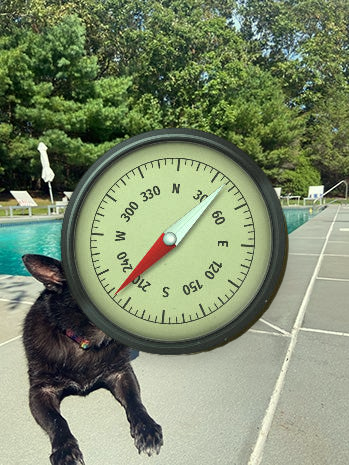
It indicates 220 °
